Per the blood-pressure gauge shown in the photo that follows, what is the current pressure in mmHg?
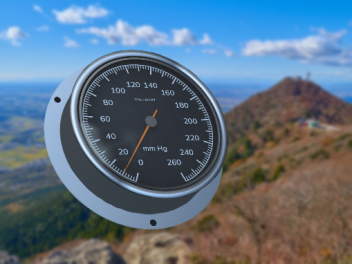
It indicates 10 mmHg
